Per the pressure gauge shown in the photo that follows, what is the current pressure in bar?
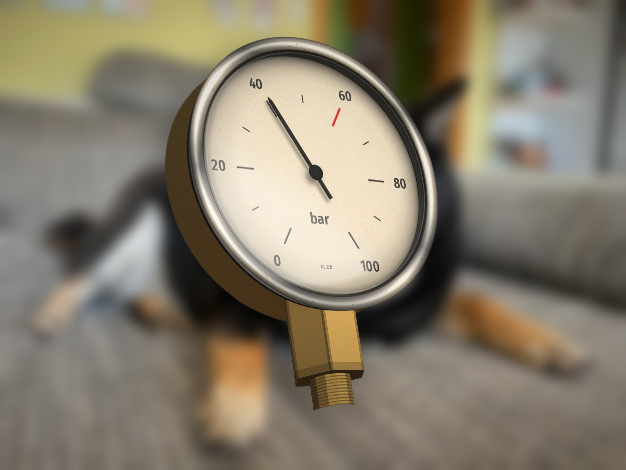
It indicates 40 bar
